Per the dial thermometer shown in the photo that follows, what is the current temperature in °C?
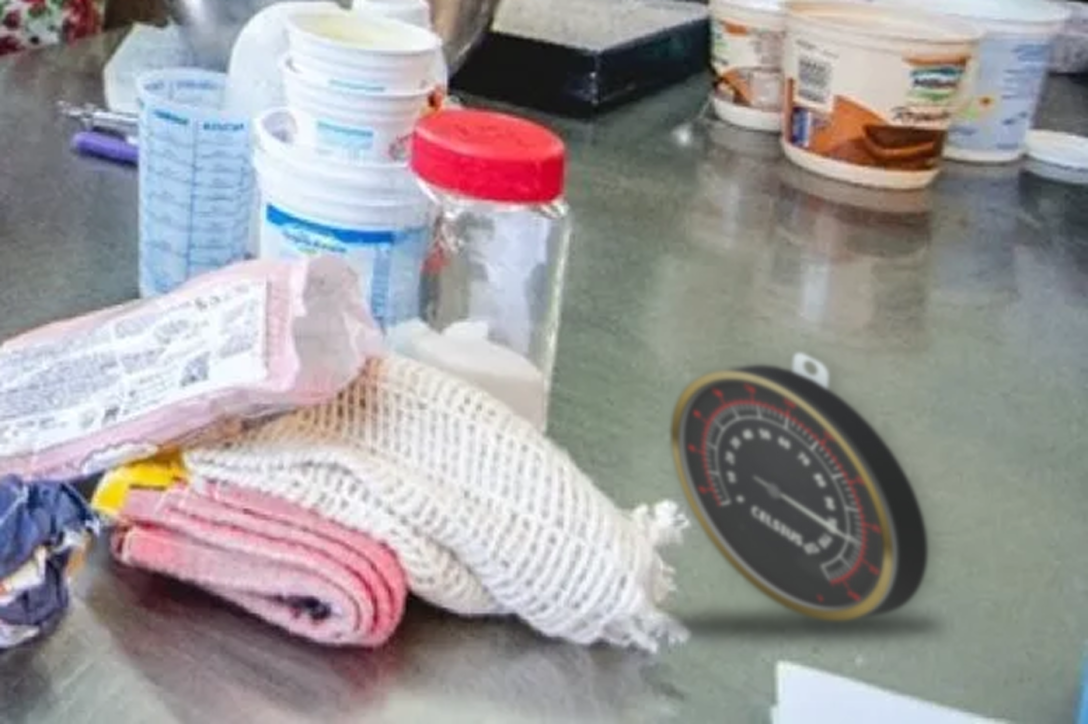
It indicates 100 °C
